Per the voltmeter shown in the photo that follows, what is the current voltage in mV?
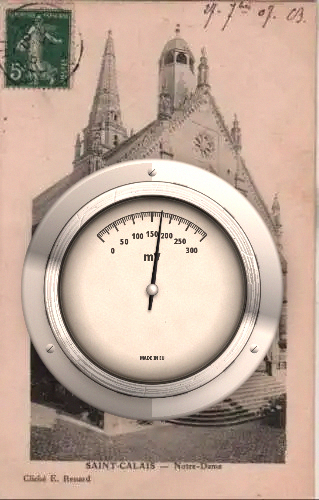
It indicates 175 mV
